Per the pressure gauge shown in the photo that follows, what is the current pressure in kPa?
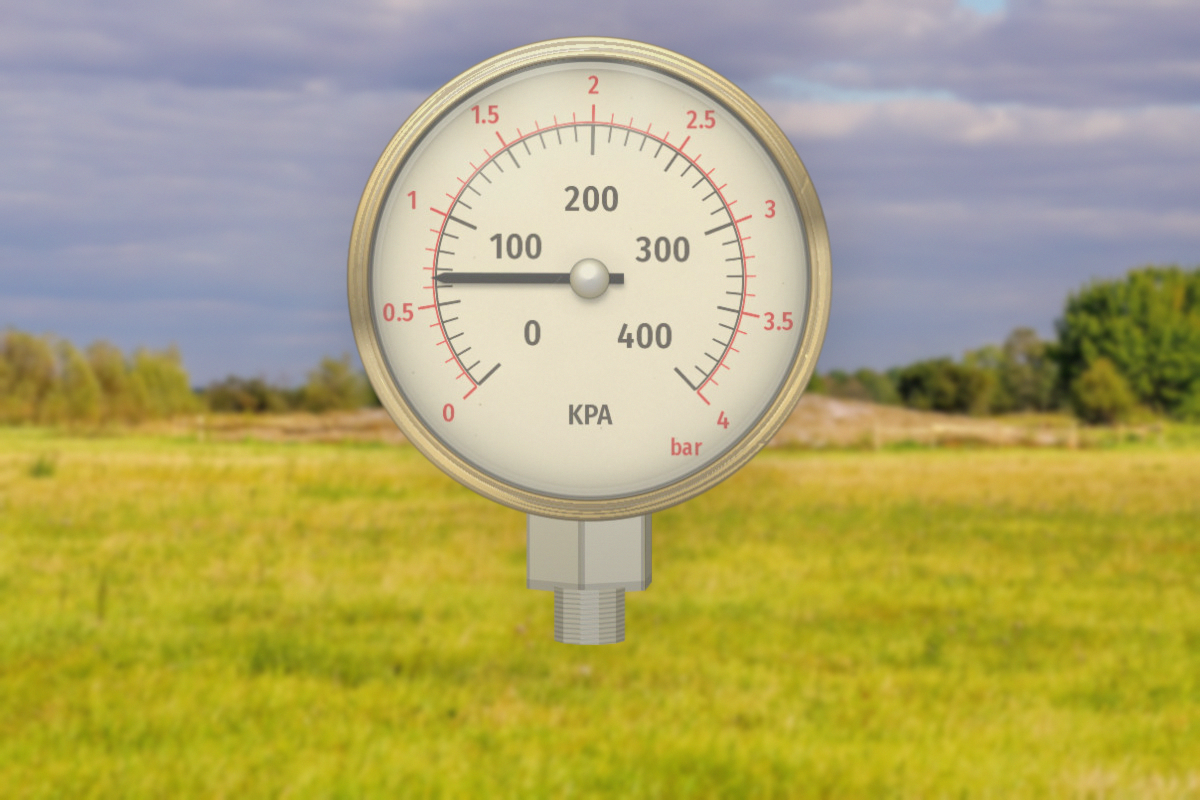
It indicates 65 kPa
